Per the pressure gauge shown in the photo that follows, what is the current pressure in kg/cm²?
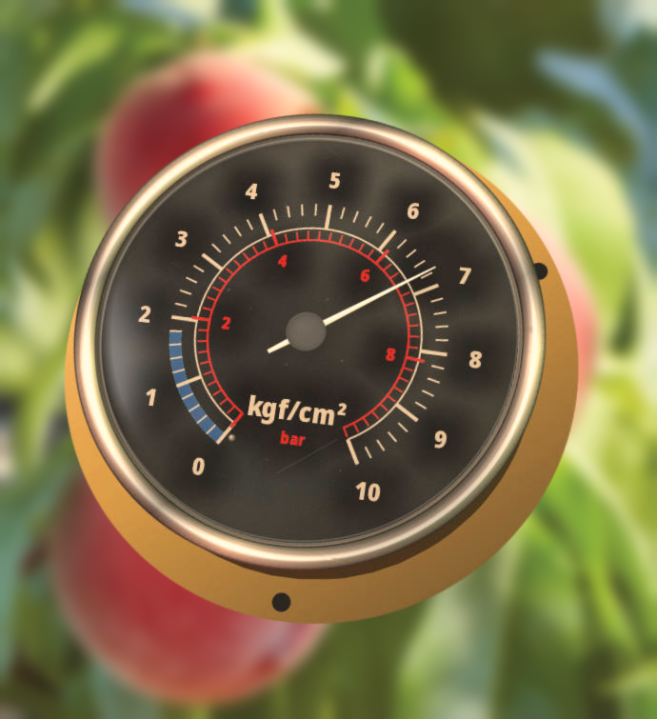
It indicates 6.8 kg/cm²
